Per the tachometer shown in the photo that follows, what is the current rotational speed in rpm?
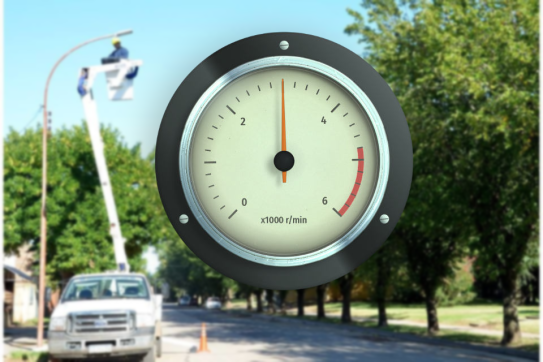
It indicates 3000 rpm
